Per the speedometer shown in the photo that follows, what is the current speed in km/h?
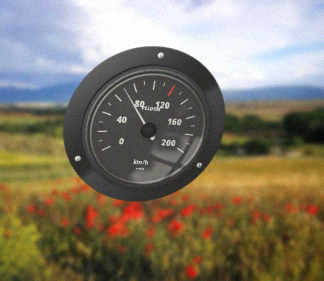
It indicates 70 km/h
